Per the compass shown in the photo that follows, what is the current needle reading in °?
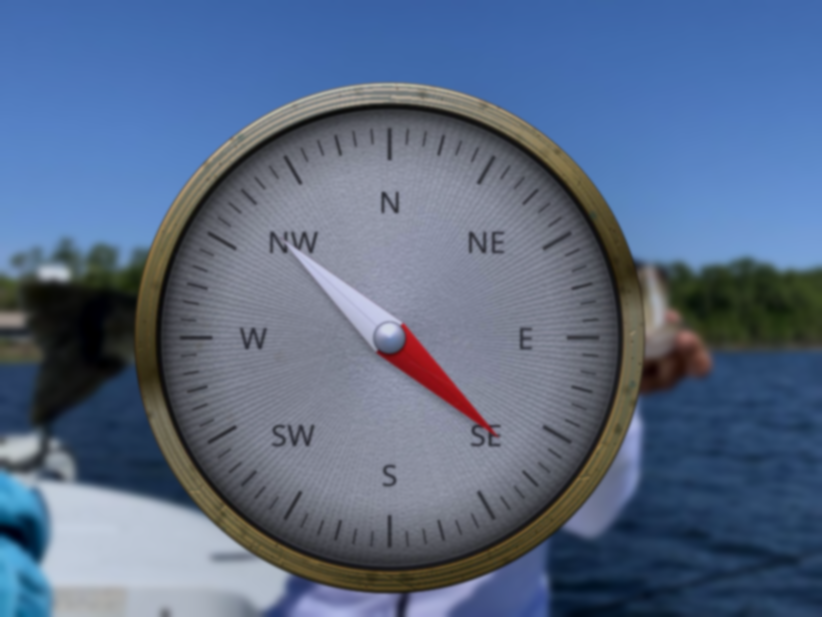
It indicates 132.5 °
